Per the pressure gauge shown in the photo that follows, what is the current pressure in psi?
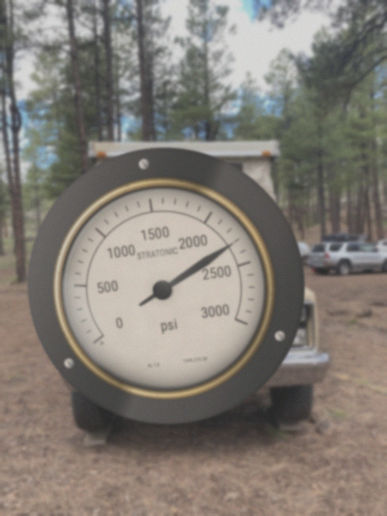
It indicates 2300 psi
